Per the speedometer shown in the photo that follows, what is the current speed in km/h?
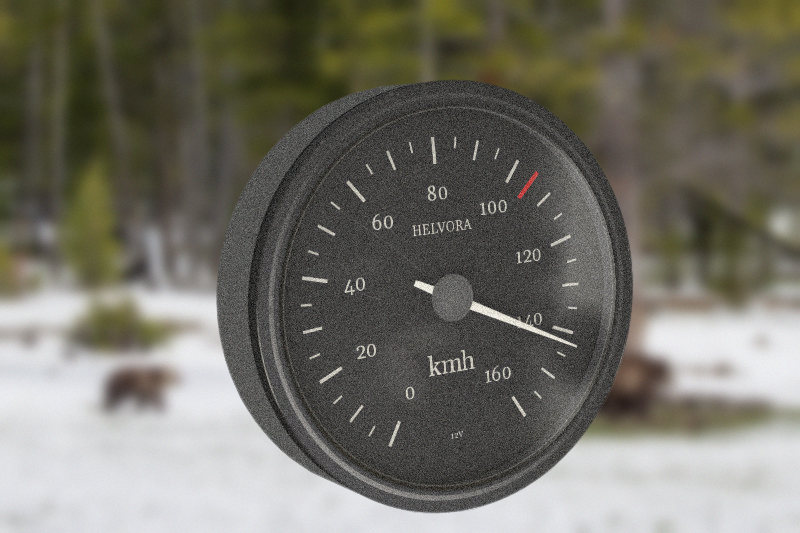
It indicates 142.5 km/h
